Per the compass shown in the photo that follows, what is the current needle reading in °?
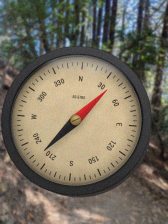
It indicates 40 °
